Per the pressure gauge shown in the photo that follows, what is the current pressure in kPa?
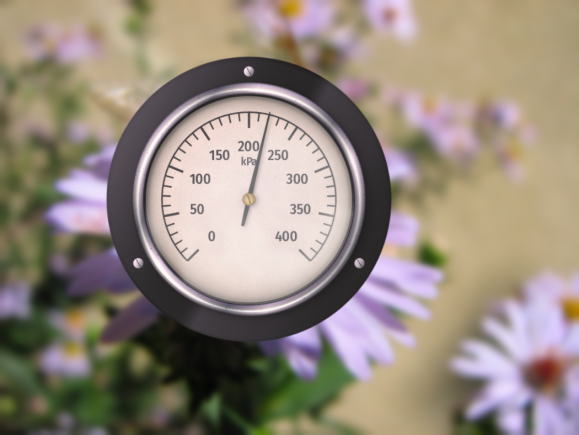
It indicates 220 kPa
